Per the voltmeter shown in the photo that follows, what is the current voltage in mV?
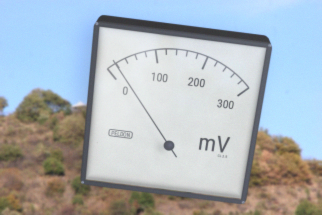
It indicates 20 mV
